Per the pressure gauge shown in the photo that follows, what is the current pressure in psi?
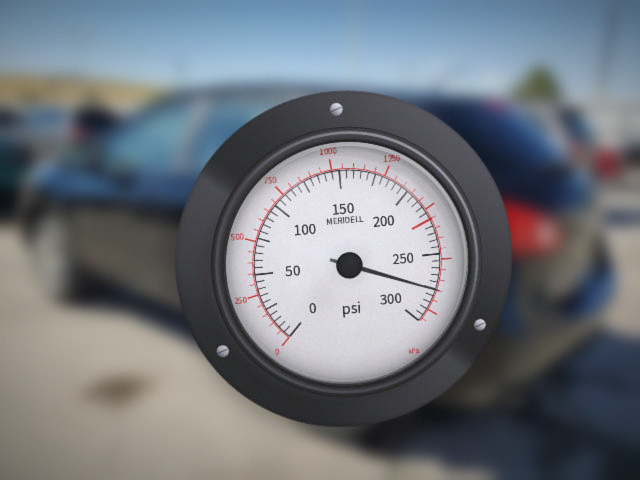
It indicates 275 psi
